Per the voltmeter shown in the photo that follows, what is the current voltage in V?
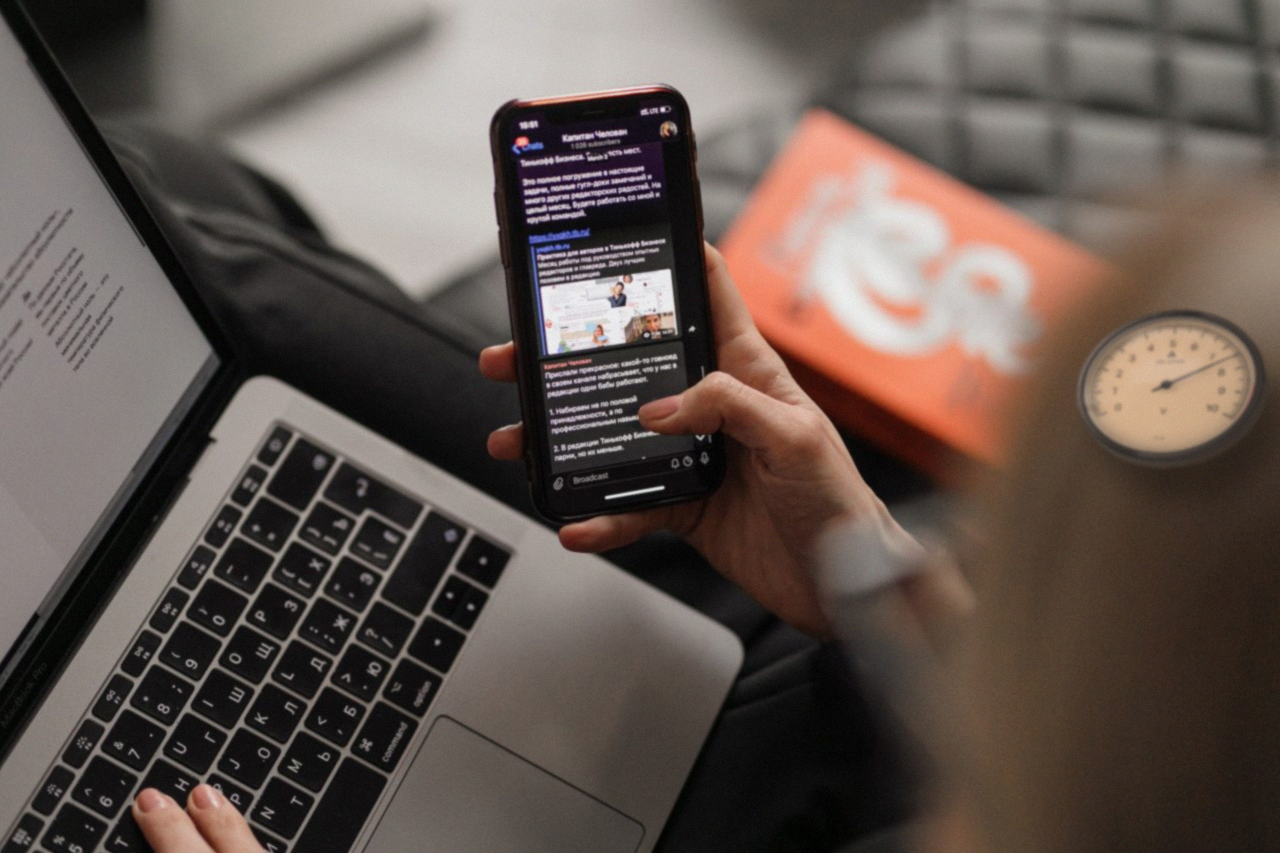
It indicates 7.5 V
